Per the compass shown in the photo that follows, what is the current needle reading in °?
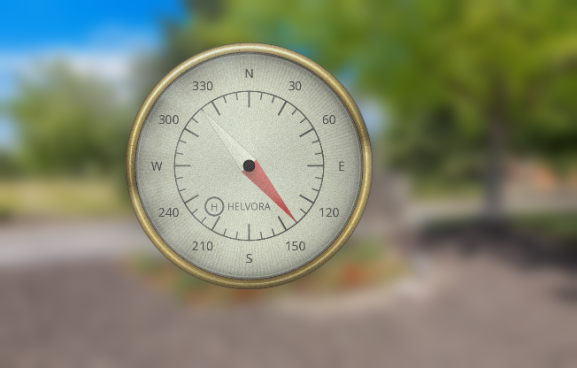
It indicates 140 °
